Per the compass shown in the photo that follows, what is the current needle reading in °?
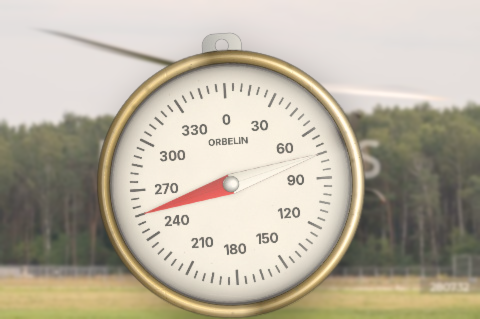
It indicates 255 °
